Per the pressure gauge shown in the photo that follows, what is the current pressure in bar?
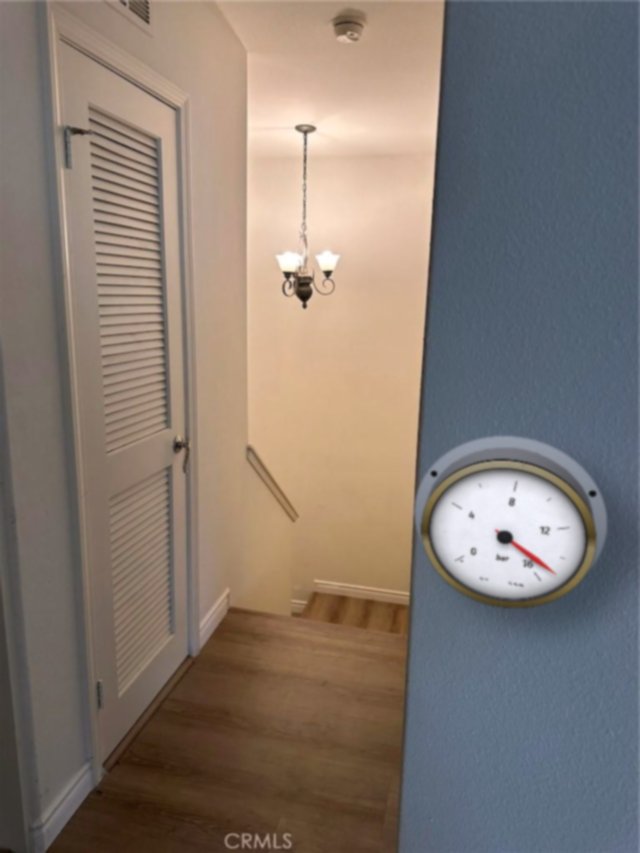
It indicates 15 bar
